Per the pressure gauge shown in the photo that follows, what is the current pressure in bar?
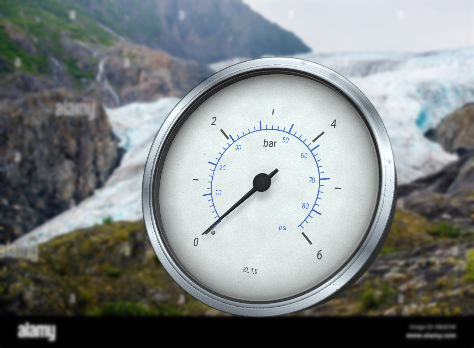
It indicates 0 bar
